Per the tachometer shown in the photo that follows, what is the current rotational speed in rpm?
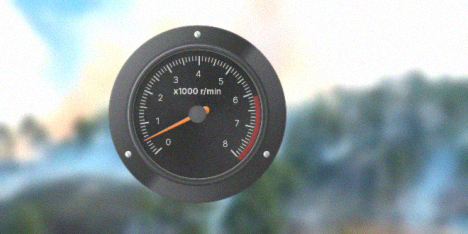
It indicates 500 rpm
